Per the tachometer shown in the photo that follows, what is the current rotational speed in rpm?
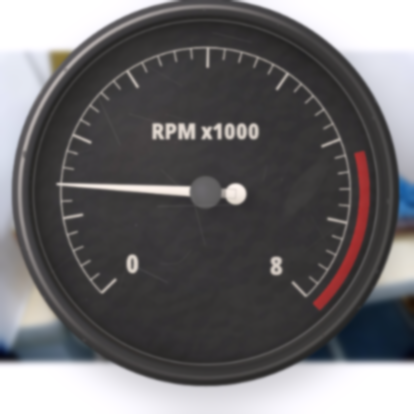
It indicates 1400 rpm
